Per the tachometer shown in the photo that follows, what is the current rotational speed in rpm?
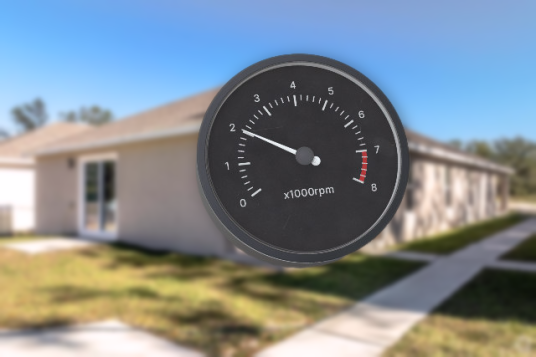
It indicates 2000 rpm
